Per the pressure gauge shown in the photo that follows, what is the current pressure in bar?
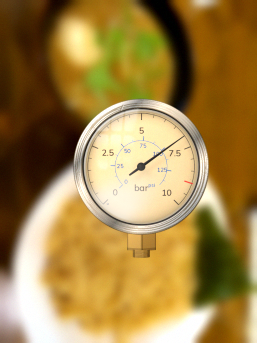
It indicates 7 bar
